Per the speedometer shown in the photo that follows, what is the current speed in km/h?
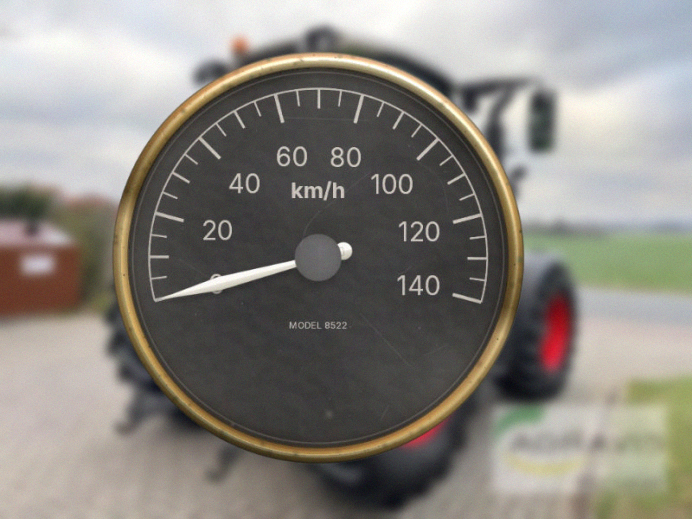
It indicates 0 km/h
